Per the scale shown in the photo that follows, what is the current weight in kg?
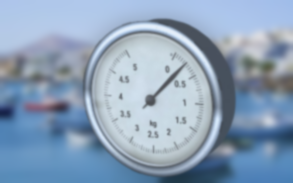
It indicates 0.25 kg
